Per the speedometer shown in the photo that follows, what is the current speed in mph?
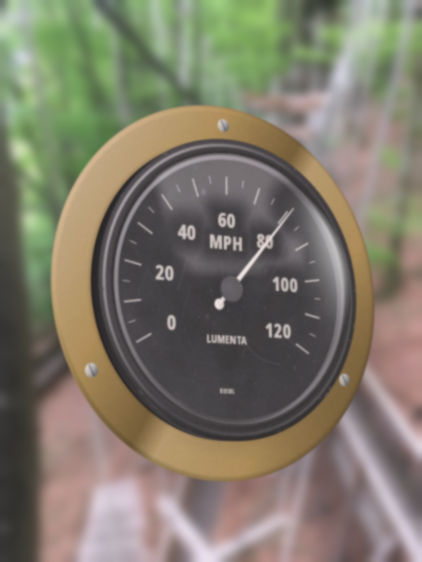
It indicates 80 mph
